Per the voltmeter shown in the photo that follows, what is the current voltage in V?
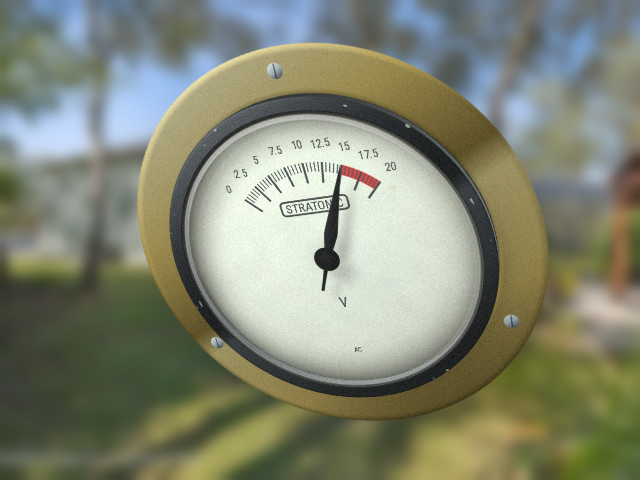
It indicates 15 V
